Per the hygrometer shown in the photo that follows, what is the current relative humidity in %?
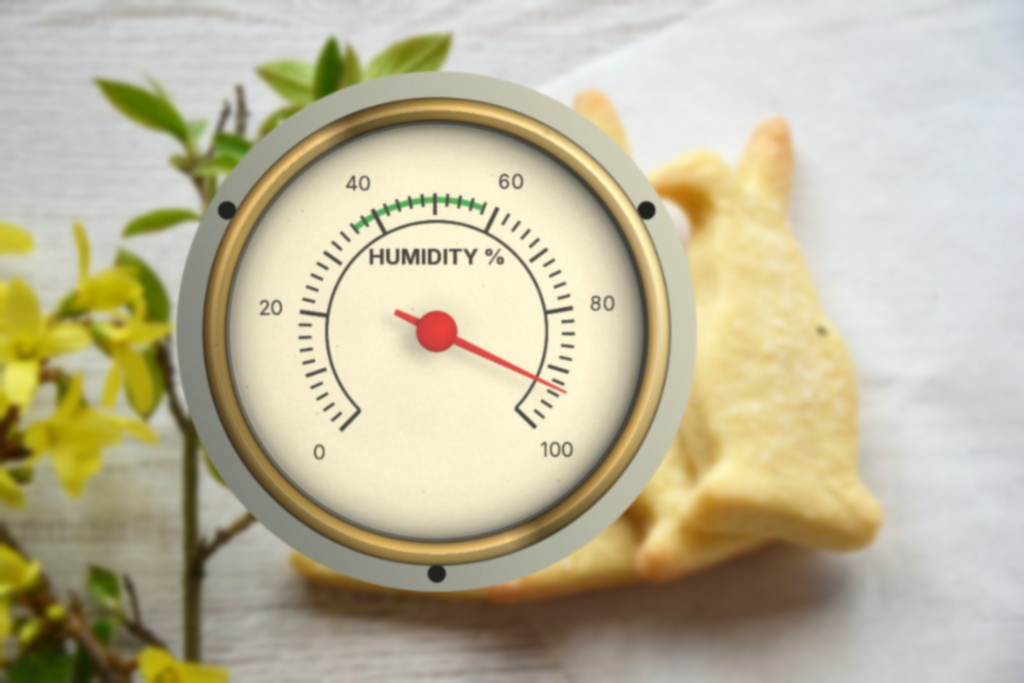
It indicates 93 %
